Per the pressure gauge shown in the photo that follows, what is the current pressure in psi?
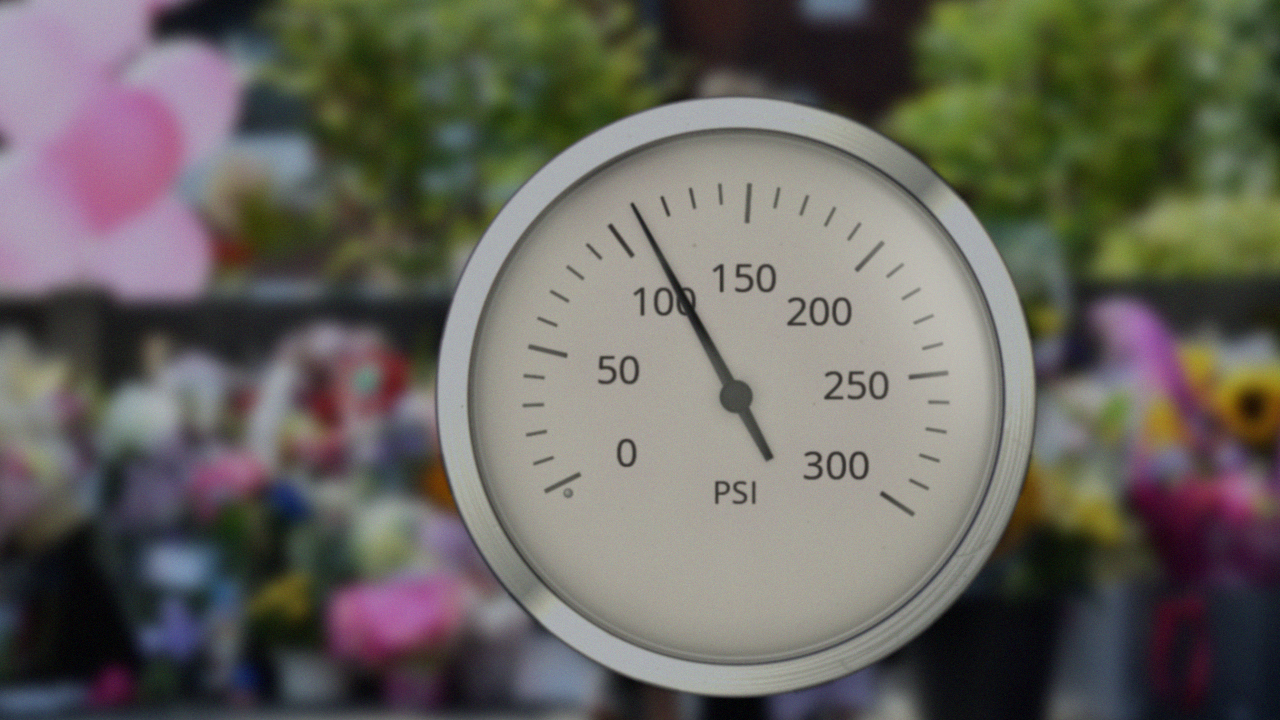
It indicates 110 psi
